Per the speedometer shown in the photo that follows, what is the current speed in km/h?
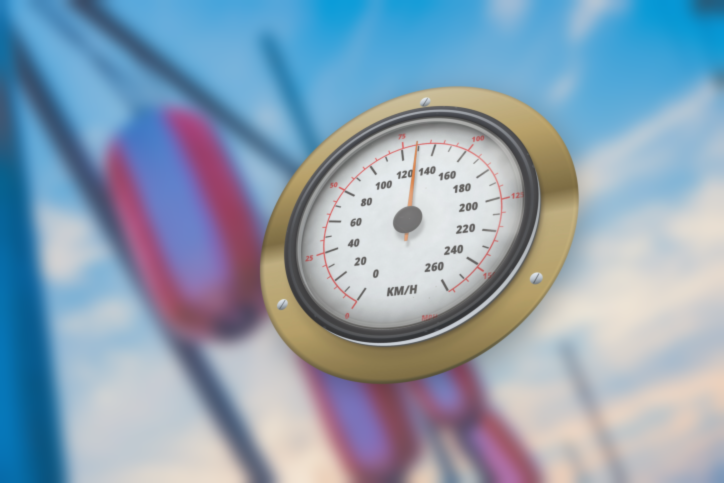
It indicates 130 km/h
